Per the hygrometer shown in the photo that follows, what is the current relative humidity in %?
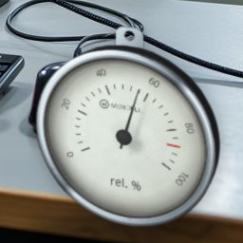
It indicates 56 %
